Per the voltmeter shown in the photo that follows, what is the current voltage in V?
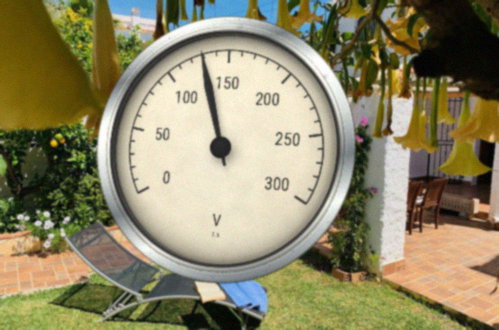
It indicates 130 V
